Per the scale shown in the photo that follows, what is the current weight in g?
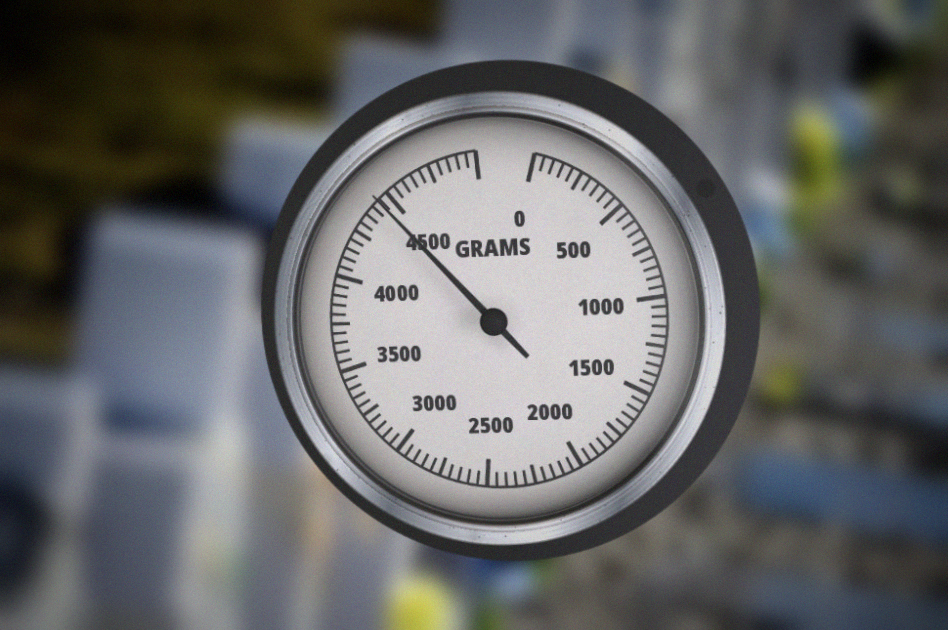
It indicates 4450 g
